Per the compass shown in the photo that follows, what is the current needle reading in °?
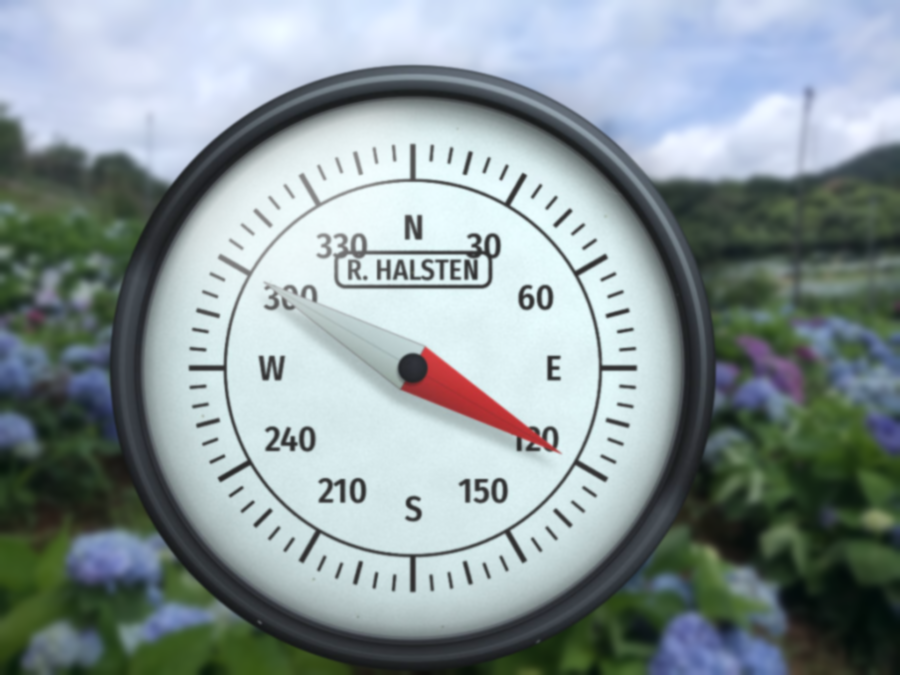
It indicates 120 °
